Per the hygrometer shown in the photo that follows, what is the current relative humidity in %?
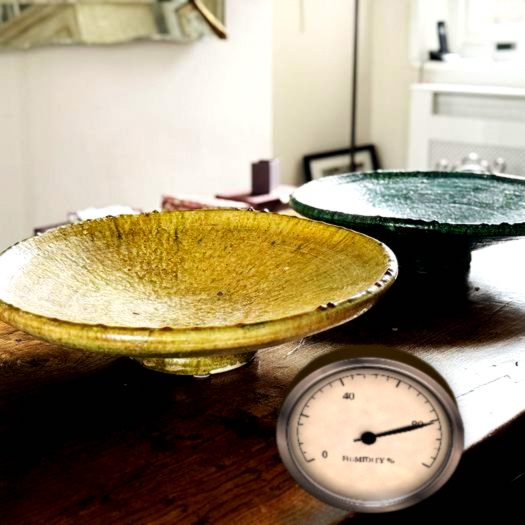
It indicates 80 %
